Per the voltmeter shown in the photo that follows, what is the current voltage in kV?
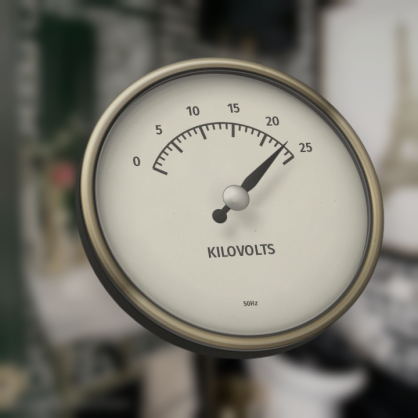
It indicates 23 kV
